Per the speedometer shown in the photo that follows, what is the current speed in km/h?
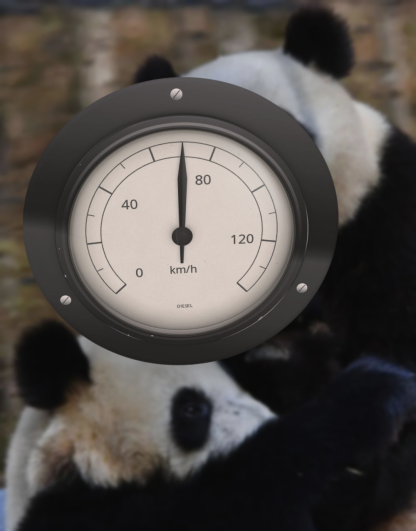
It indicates 70 km/h
